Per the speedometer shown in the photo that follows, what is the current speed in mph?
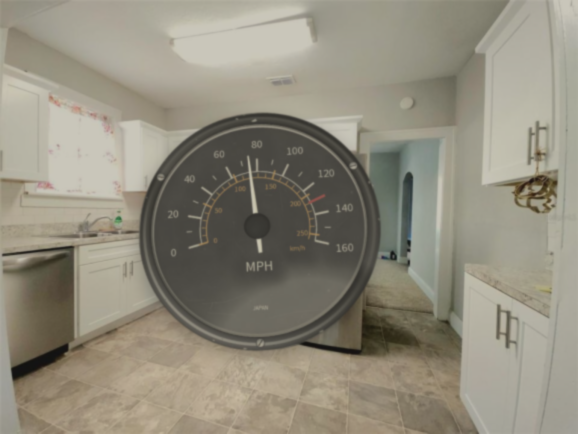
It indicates 75 mph
